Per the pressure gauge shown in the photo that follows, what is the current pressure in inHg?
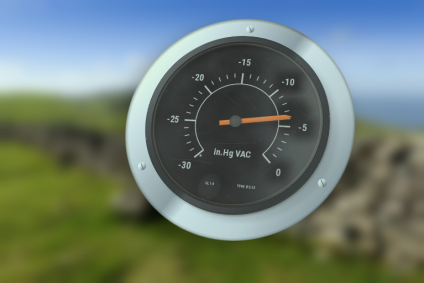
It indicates -6 inHg
